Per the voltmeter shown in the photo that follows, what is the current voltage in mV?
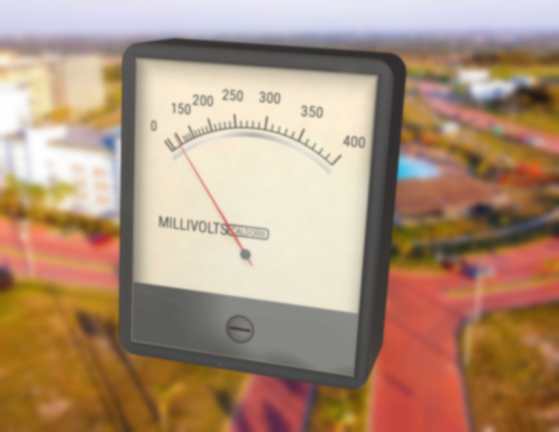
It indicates 100 mV
